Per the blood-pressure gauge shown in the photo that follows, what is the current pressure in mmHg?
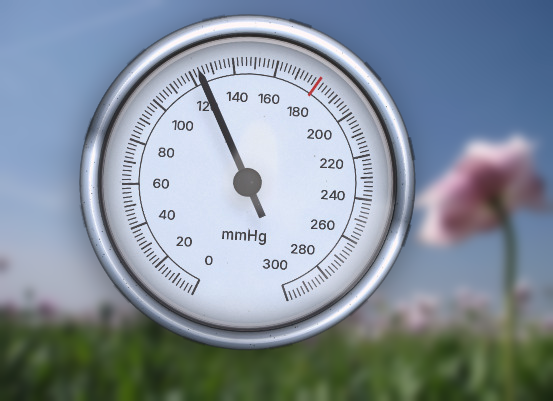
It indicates 124 mmHg
